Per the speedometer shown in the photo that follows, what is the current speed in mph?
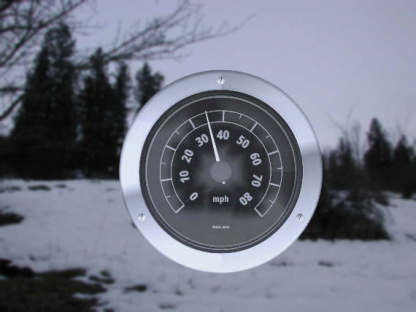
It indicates 35 mph
